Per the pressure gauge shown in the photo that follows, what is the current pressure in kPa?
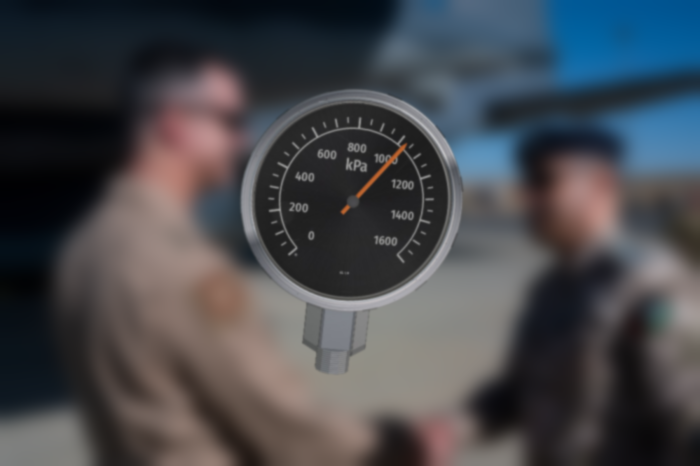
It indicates 1025 kPa
